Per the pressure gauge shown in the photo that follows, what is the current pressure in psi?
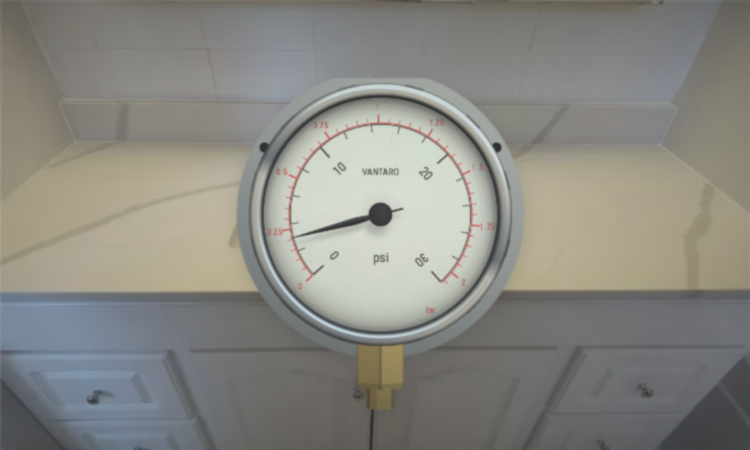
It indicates 3 psi
